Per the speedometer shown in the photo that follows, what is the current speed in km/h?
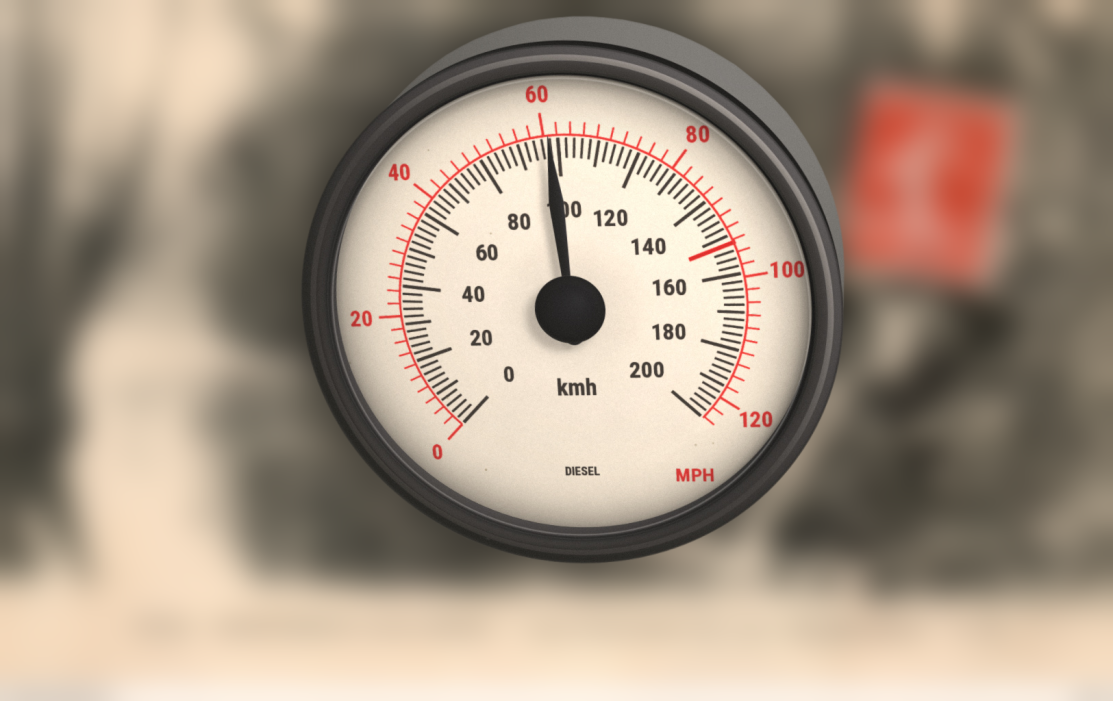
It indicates 98 km/h
